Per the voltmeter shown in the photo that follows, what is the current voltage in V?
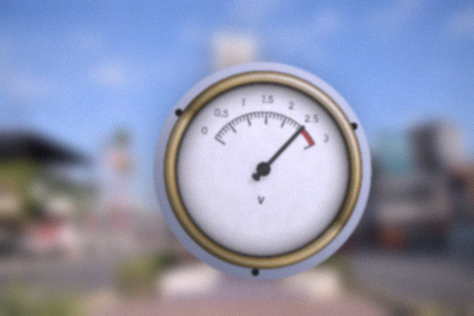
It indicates 2.5 V
